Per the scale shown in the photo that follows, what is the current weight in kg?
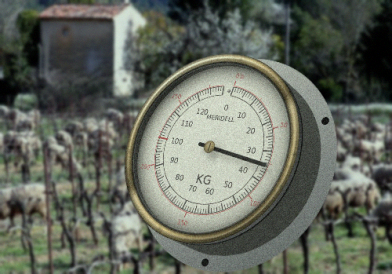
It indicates 35 kg
